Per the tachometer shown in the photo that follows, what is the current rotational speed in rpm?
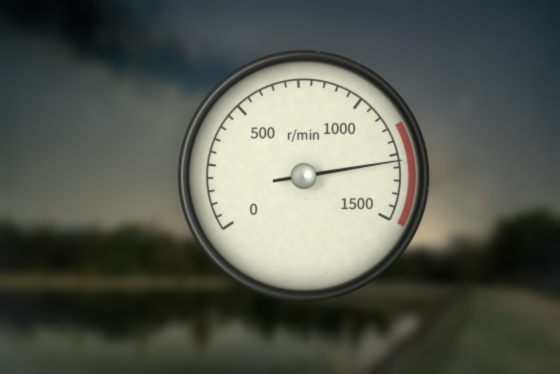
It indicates 1275 rpm
